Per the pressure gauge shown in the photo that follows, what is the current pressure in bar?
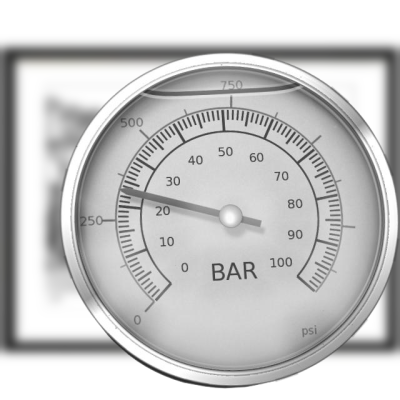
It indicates 23 bar
